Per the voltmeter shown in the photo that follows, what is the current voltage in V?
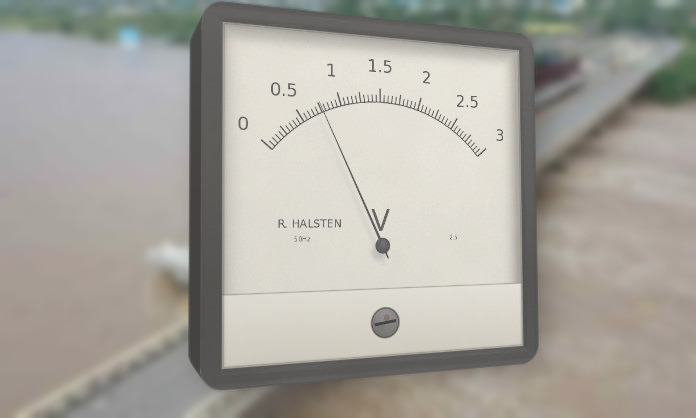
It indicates 0.75 V
